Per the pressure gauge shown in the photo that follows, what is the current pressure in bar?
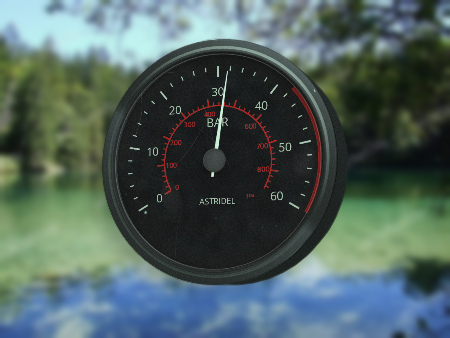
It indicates 32 bar
